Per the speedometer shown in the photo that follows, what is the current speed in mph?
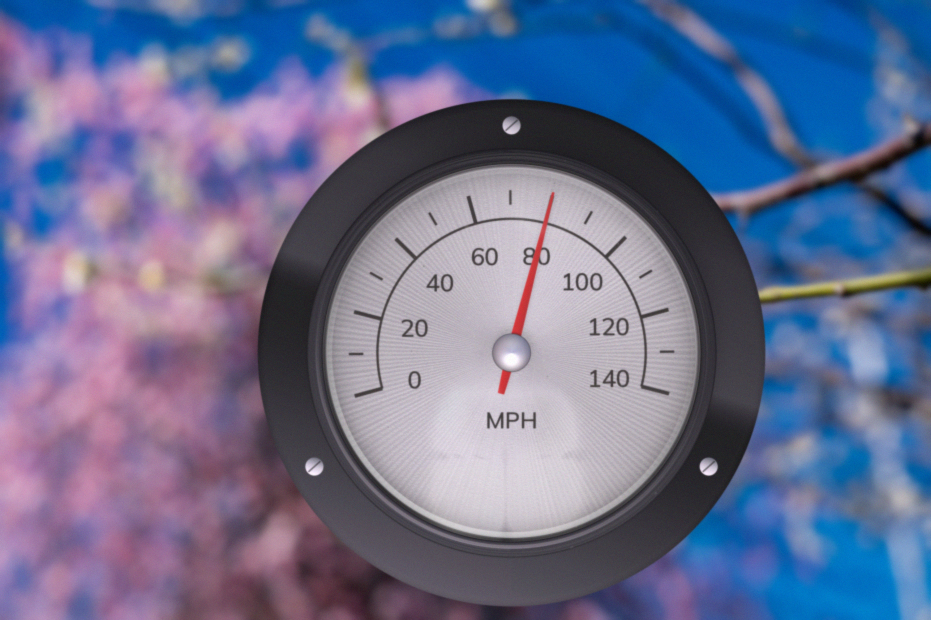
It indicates 80 mph
